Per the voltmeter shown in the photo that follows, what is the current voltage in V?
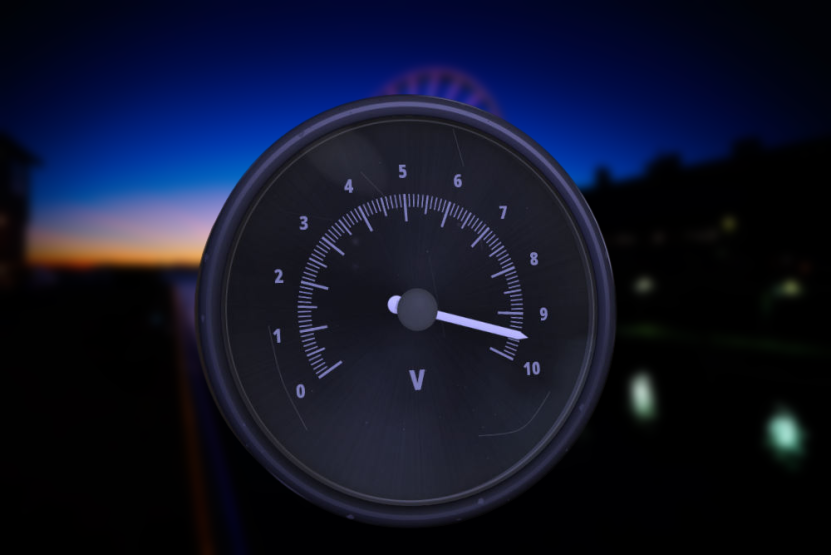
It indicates 9.5 V
